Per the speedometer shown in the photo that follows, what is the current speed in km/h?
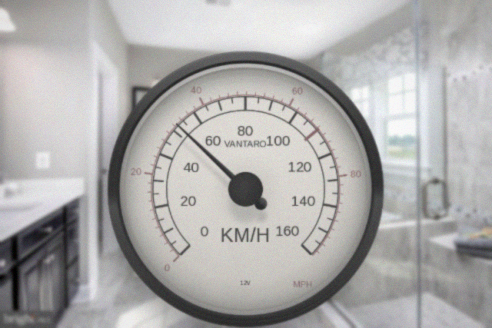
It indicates 52.5 km/h
